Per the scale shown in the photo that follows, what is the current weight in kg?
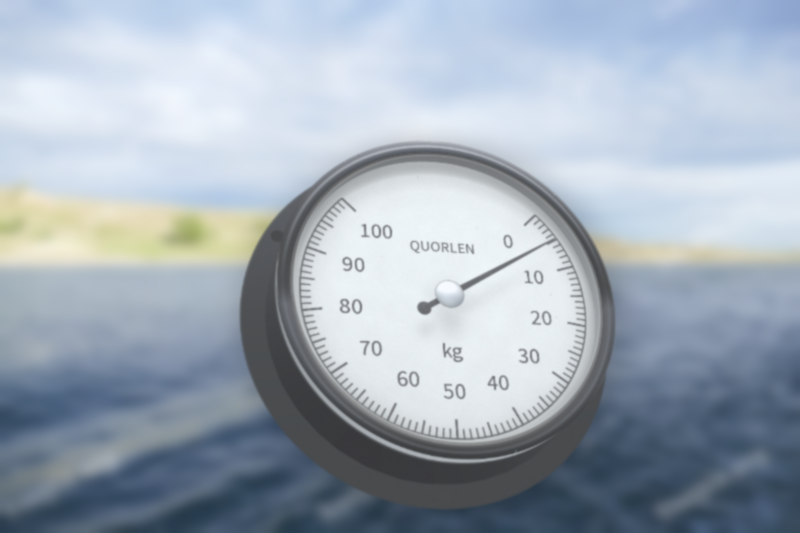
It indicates 5 kg
